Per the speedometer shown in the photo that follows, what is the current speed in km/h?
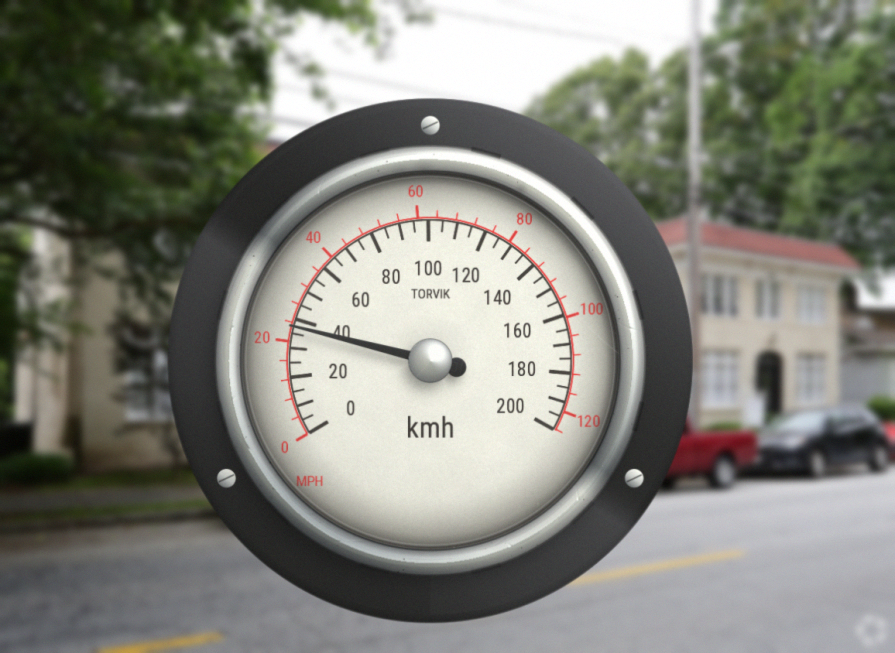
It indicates 37.5 km/h
